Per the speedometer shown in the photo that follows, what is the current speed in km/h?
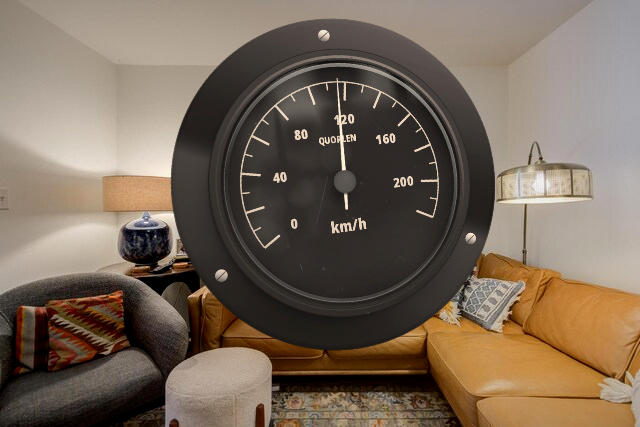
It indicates 115 km/h
